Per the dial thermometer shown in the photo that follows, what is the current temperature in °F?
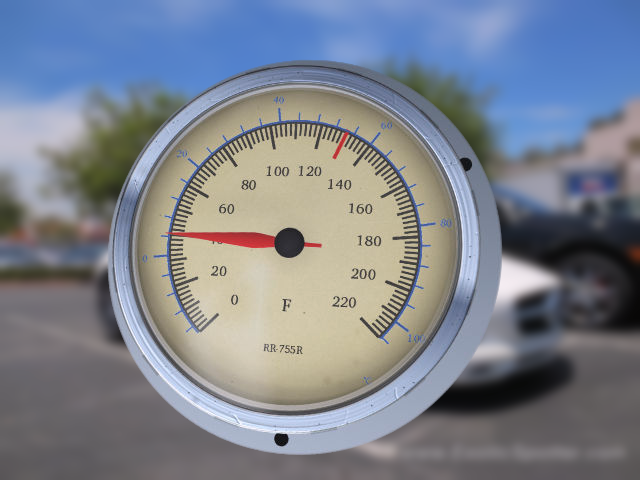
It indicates 40 °F
